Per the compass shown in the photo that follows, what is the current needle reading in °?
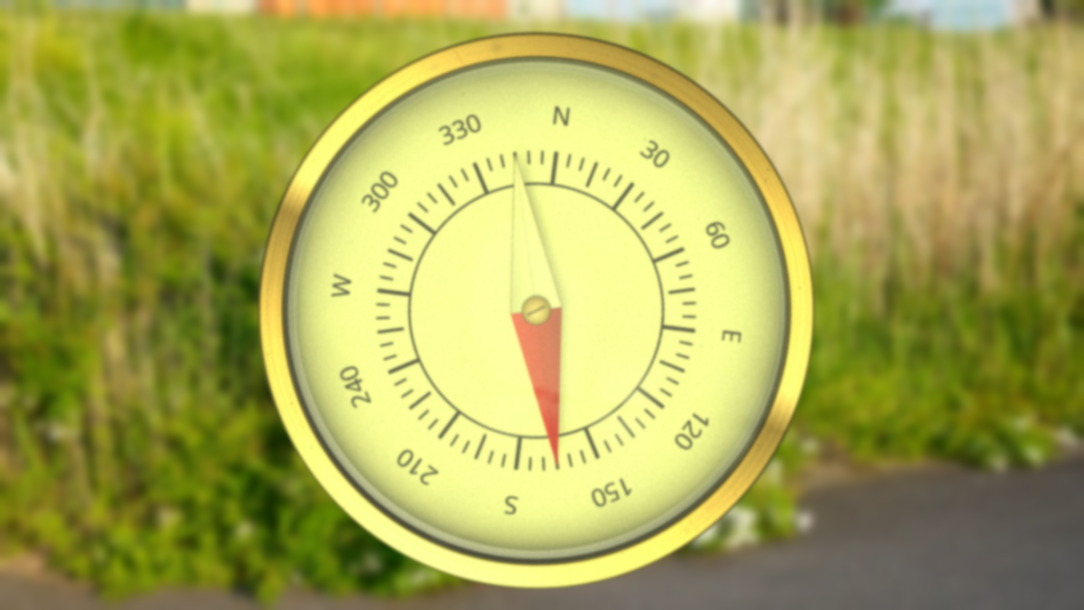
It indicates 165 °
